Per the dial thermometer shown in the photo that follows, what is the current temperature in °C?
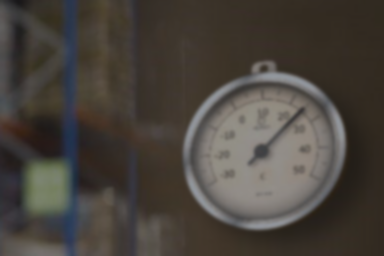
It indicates 25 °C
